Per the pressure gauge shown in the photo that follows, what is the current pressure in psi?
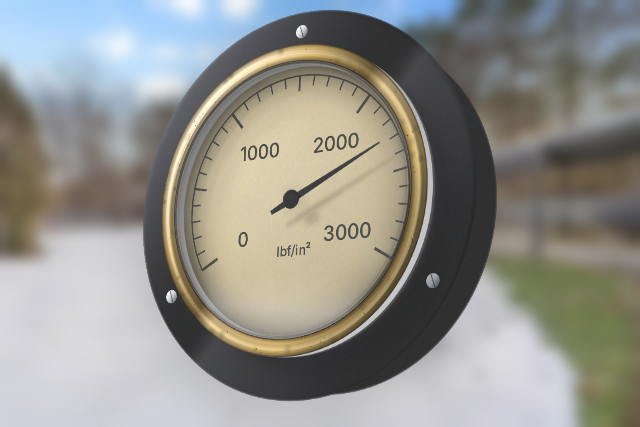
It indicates 2300 psi
